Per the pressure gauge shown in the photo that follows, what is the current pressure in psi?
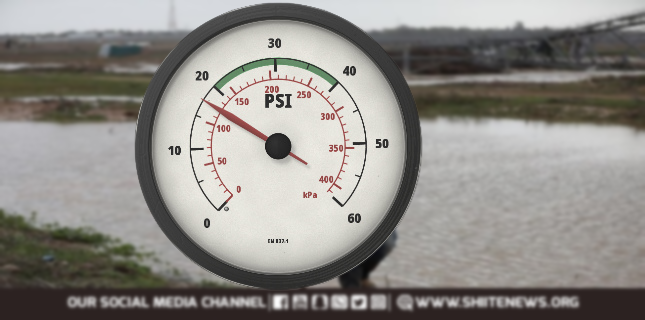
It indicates 17.5 psi
